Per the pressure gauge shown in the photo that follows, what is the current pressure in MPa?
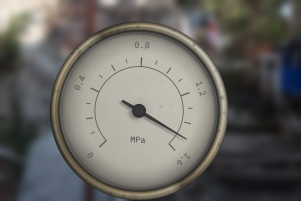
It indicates 1.5 MPa
